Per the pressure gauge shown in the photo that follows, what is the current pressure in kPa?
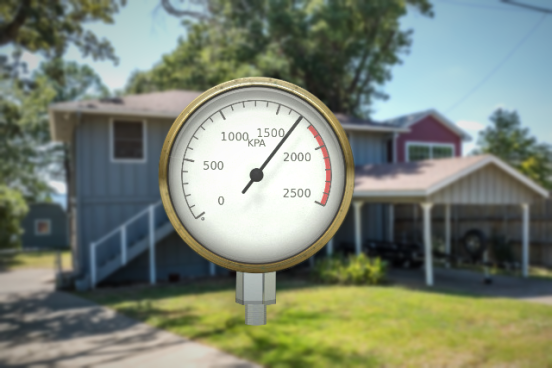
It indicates 1700 kPa
